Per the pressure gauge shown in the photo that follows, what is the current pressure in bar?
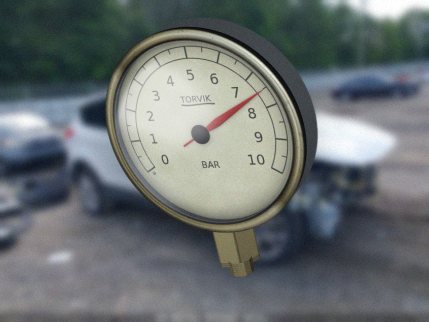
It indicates 7.5 bar
